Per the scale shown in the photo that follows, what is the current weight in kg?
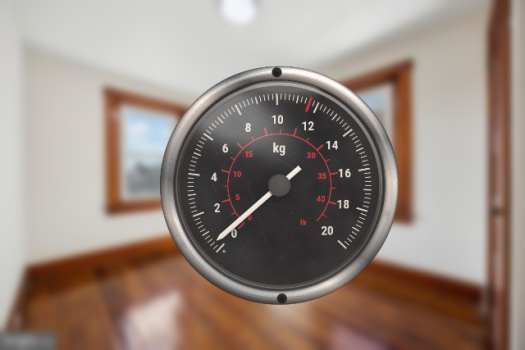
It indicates 0.4 kg
